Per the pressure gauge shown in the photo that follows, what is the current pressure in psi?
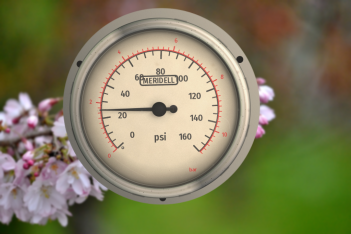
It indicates 25 psi
